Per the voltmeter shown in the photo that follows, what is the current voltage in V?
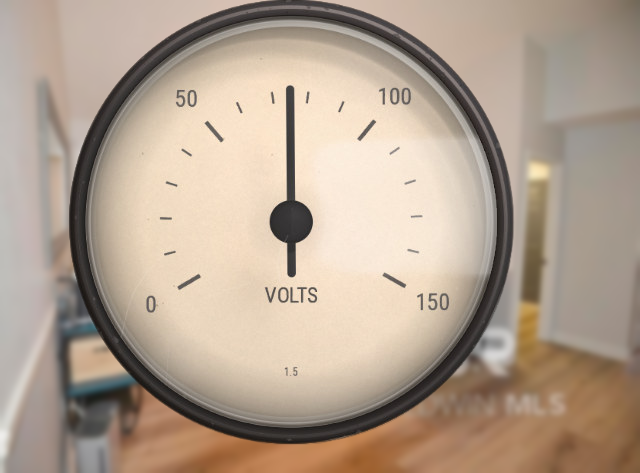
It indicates 75 V
